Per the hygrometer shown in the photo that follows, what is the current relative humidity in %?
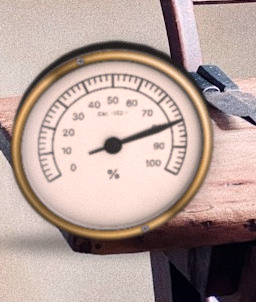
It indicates 80 %
